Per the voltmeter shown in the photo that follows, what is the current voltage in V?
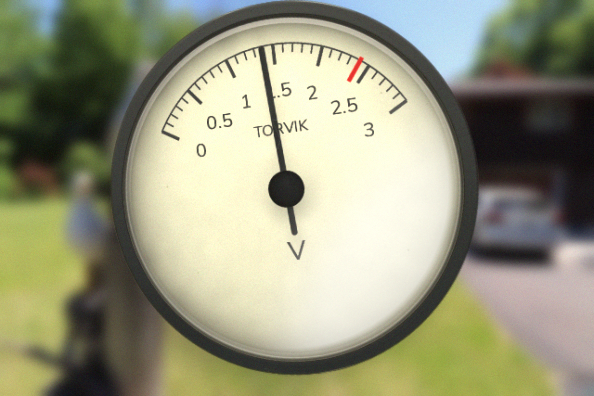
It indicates 1.4 V
